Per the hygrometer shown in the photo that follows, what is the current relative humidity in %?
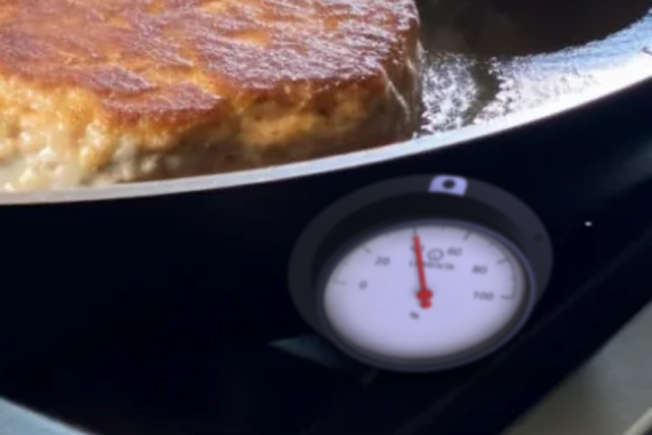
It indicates 40 %
